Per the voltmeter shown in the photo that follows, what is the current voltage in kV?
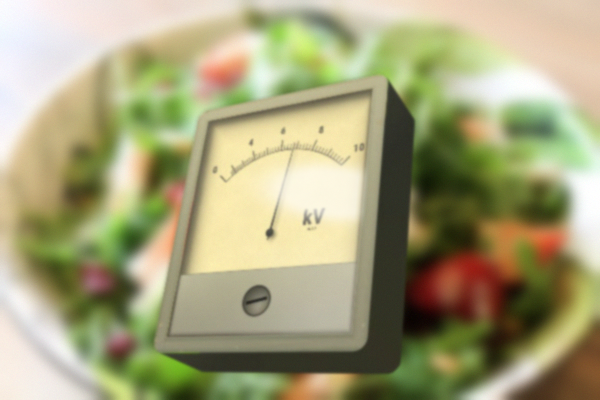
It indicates 7 kV
